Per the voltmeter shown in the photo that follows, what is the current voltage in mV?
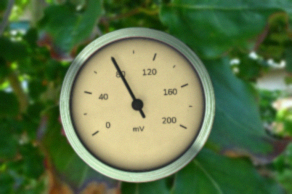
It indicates 80 mV
